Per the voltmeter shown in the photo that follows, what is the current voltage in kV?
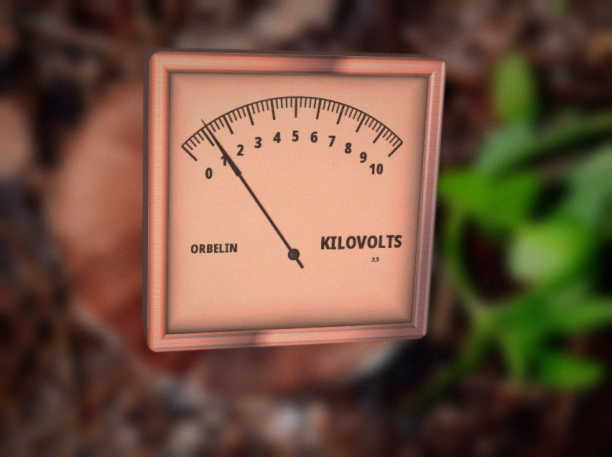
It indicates 1.2 kV
